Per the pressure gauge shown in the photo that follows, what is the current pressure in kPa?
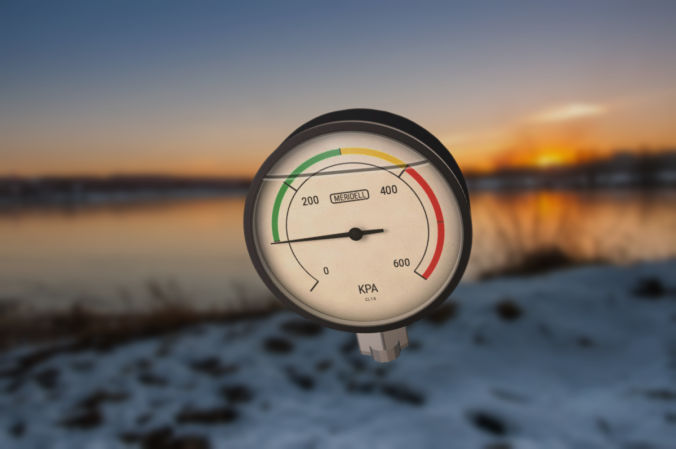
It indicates 100 kPa
